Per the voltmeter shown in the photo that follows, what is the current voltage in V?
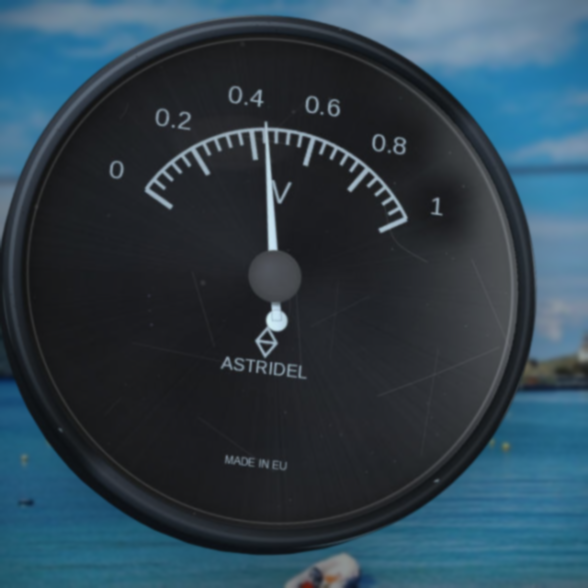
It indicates 0.44 V
